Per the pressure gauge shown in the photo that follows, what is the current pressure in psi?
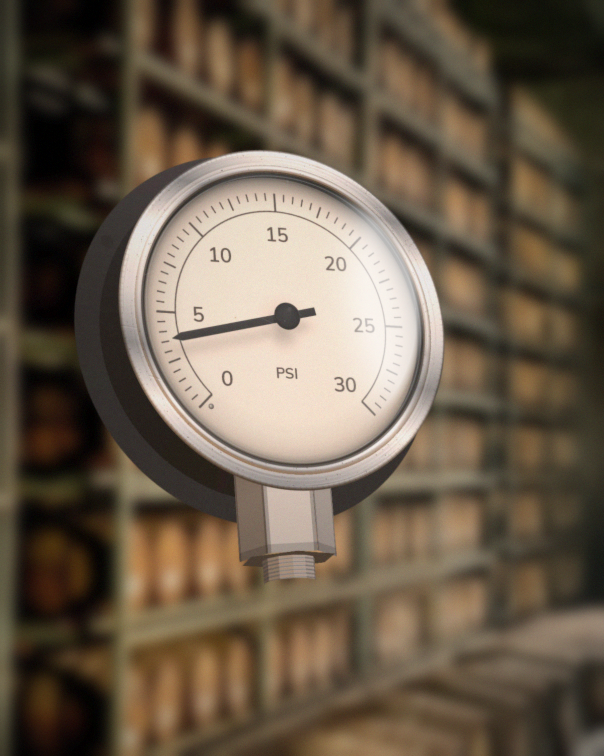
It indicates 3.5 psi
